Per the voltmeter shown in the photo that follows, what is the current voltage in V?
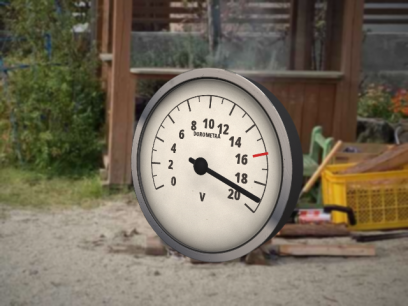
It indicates 19 V
